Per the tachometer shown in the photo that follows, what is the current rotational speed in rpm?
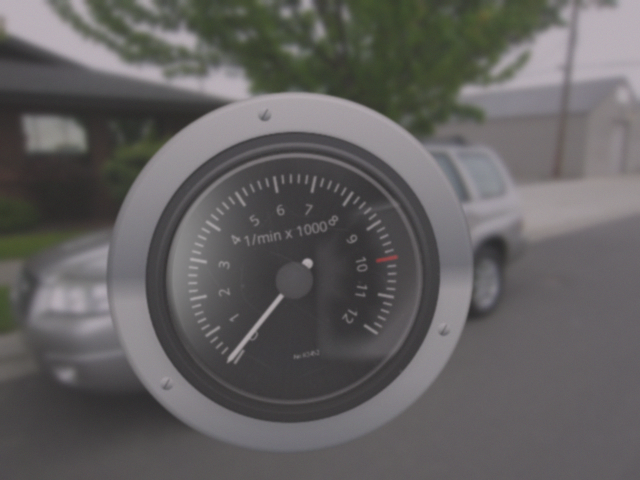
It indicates 200 rpm
